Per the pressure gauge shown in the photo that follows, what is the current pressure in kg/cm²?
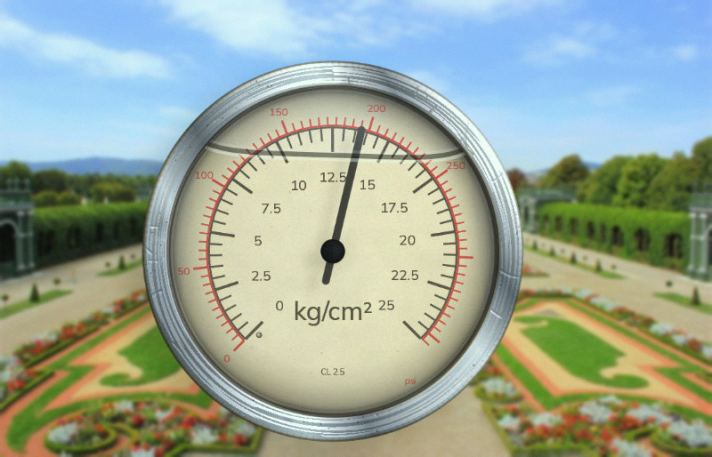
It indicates 13.75 kg/cm²
